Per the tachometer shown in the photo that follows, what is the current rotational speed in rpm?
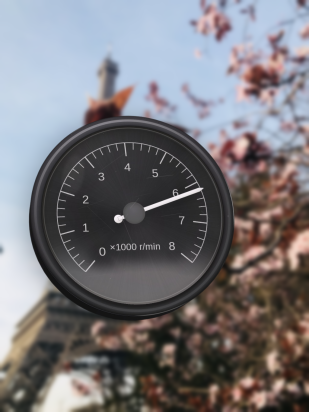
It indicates 6200 rpm
